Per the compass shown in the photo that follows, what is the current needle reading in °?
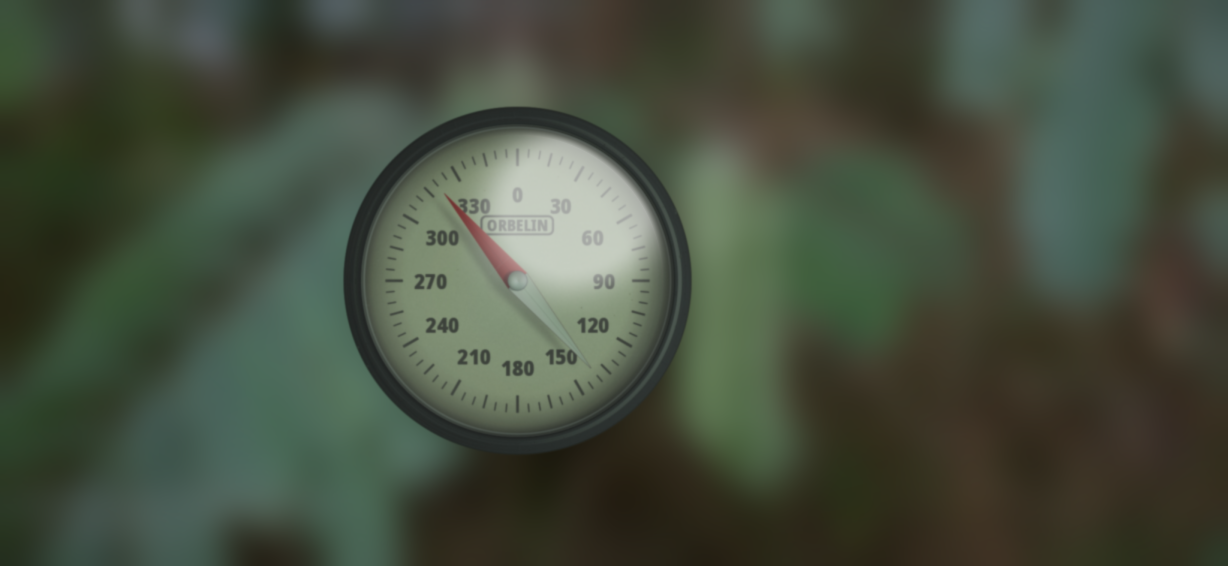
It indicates 320 °
